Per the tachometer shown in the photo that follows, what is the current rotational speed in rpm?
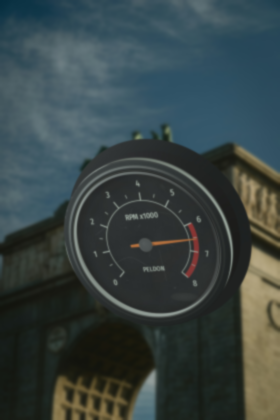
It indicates 6500 rpm
